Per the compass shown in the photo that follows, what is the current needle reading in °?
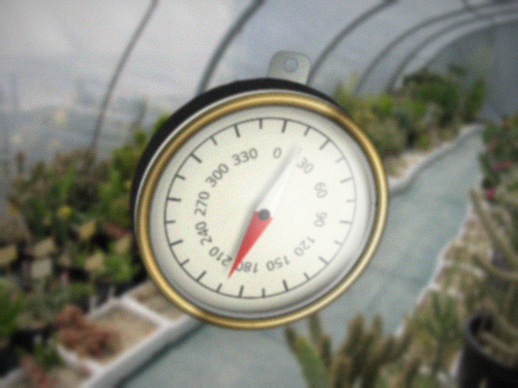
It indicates 195 °
